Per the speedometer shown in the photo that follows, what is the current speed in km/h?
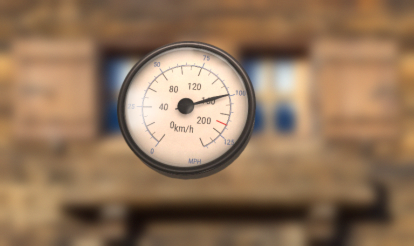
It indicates 160 km/h
